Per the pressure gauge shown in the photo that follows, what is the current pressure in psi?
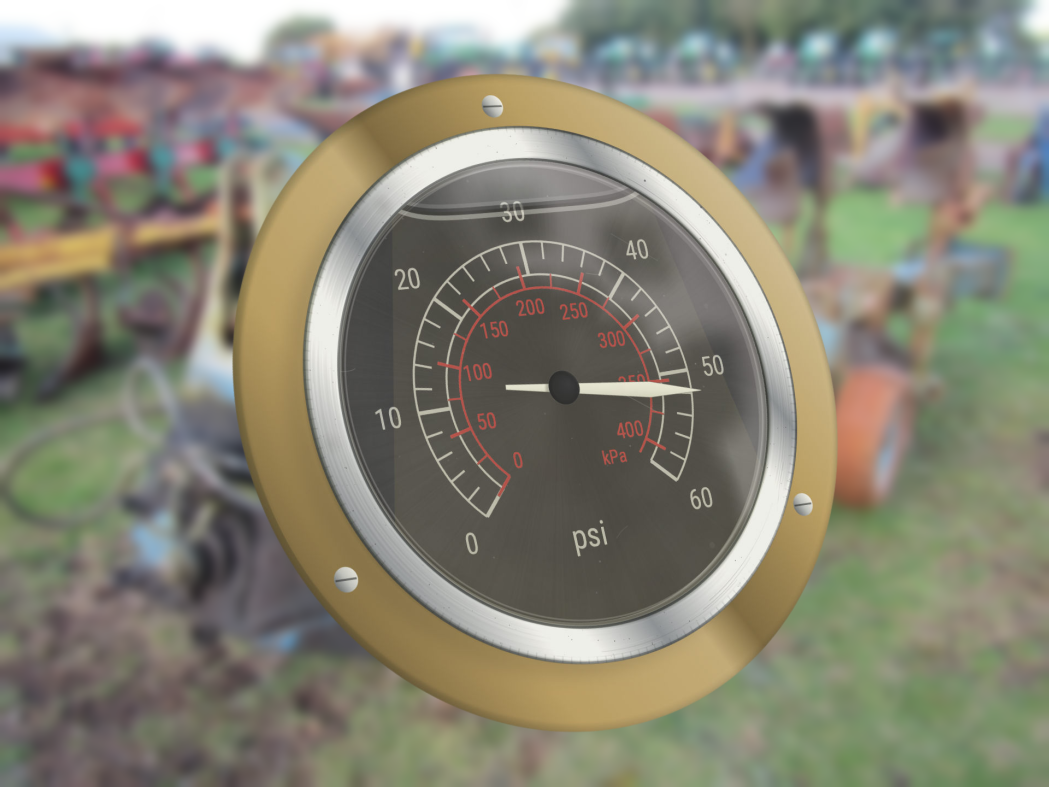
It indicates 52 psi
